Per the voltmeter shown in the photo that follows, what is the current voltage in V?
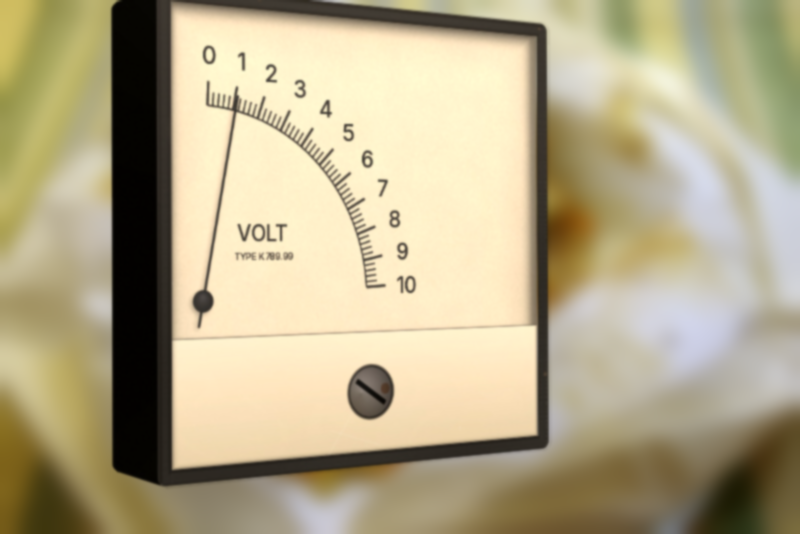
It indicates 1 V
